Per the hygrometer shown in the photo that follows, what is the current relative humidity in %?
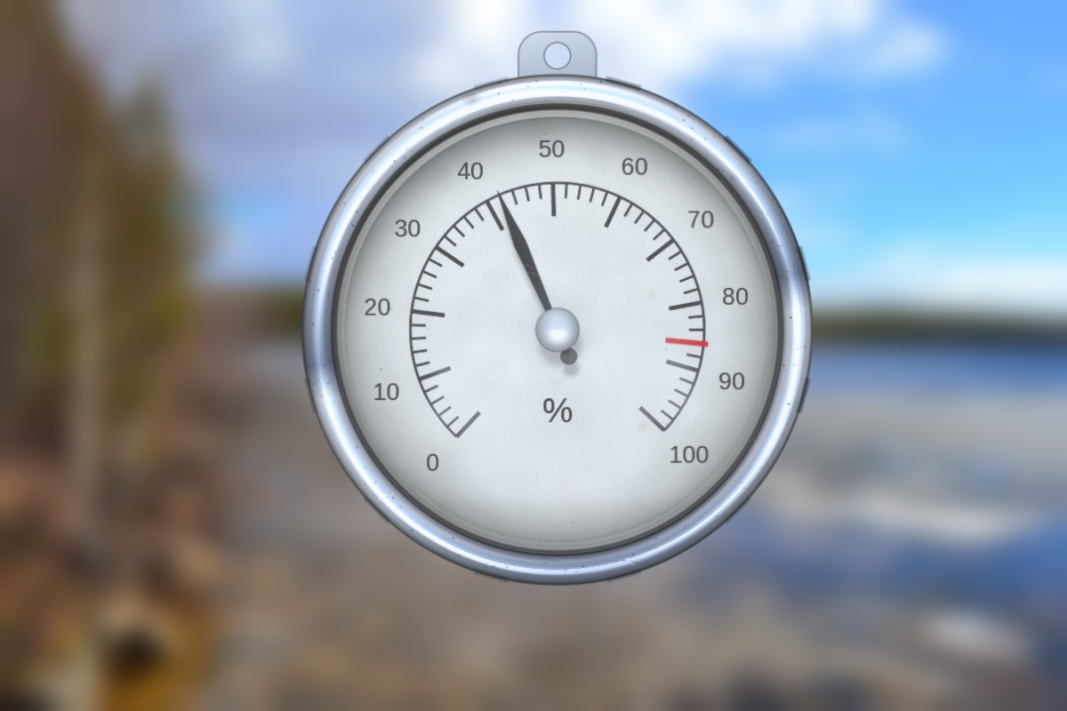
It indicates 42 %
